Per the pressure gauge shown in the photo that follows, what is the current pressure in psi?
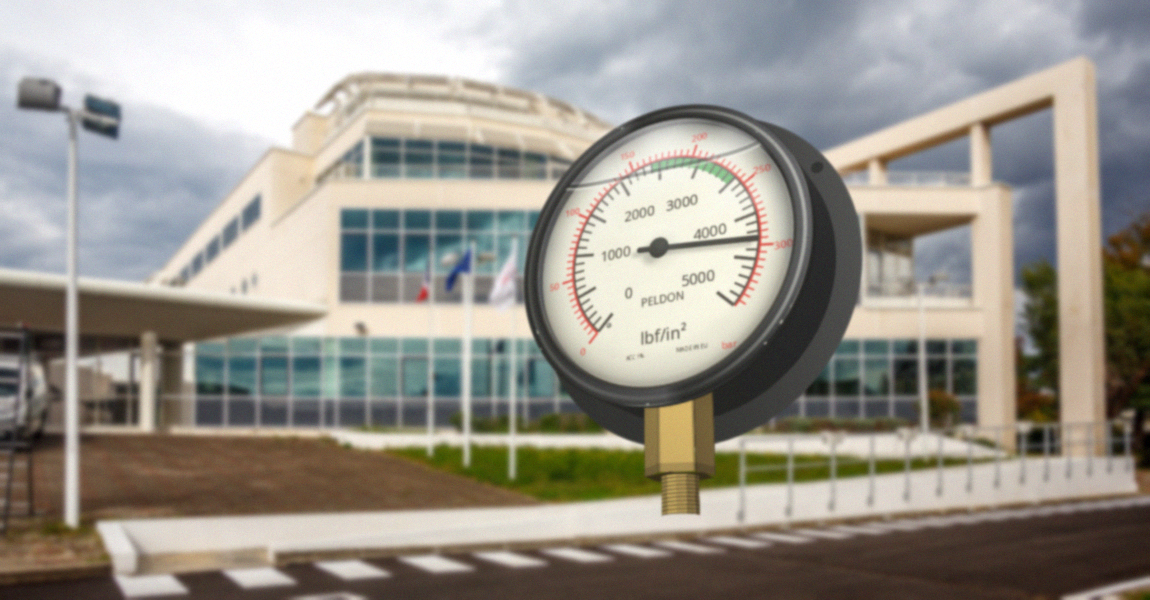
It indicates 4300 psi
